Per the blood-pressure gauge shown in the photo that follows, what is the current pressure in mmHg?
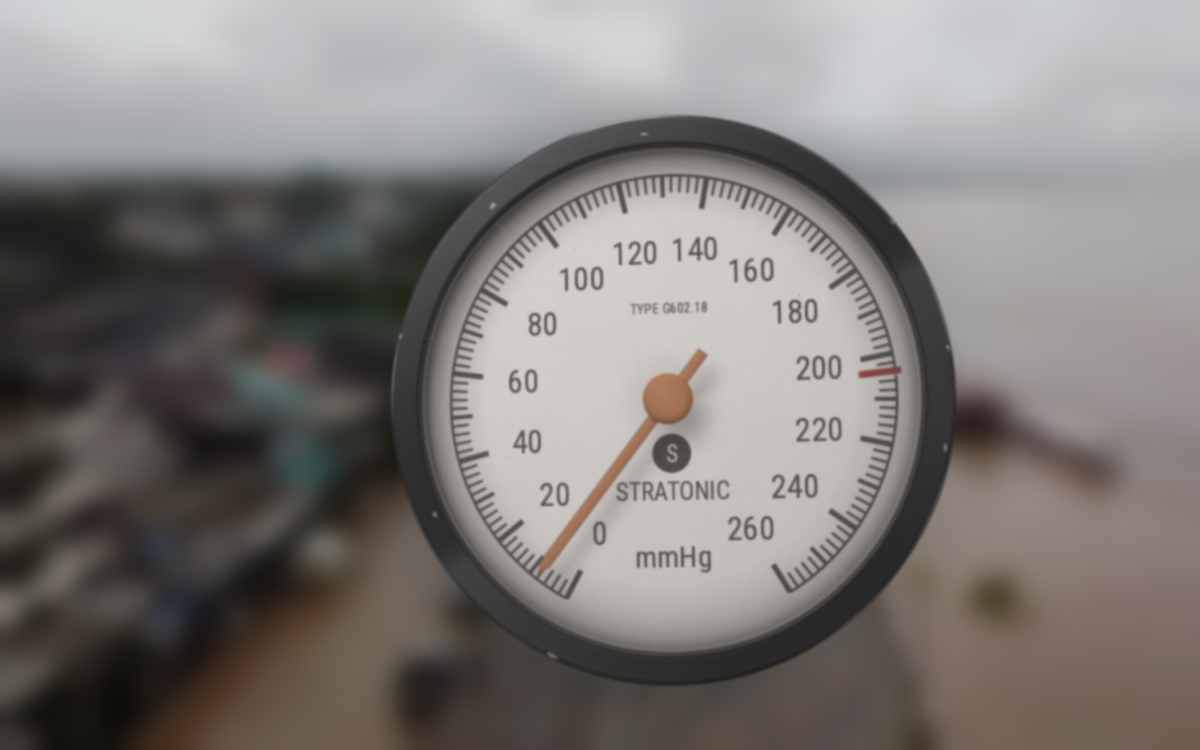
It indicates 8 mmHg
